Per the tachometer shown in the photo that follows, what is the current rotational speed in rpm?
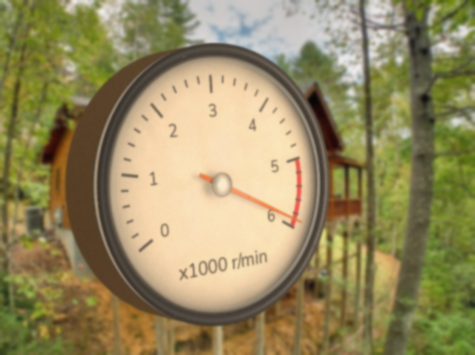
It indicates 5900 rpm
